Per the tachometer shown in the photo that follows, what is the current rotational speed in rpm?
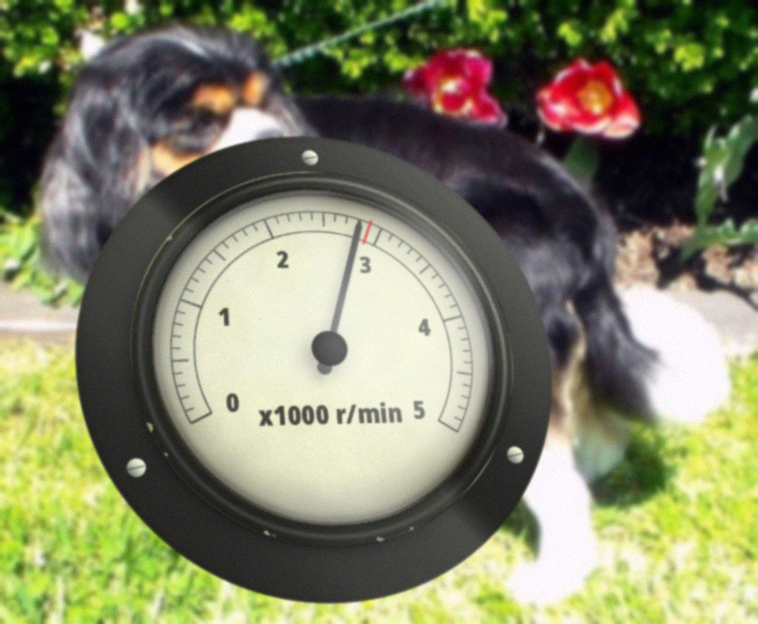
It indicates 2800 rpm
